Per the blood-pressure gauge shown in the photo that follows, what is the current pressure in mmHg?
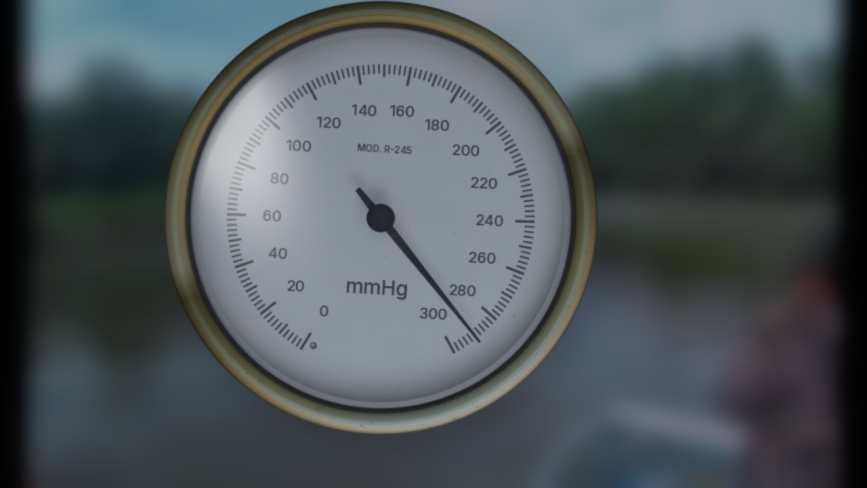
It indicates 290 mmHg
